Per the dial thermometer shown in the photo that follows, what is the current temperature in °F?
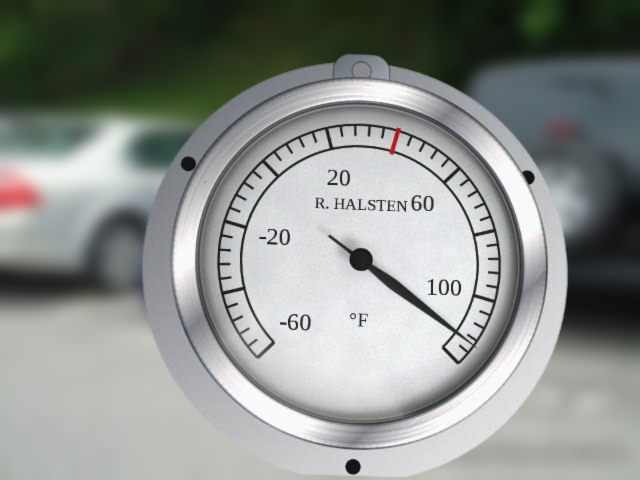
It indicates 114 °F
